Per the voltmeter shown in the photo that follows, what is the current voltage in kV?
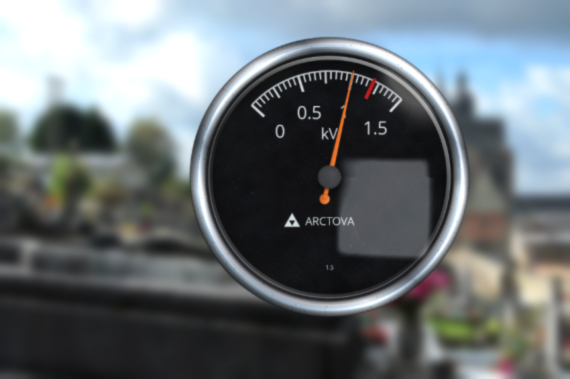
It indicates 1 kV
